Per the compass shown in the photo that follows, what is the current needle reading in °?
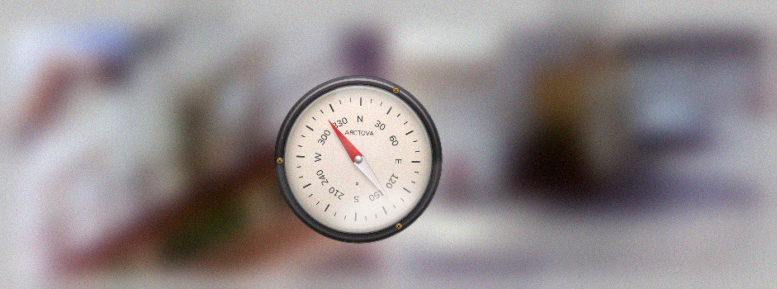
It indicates 320 °
